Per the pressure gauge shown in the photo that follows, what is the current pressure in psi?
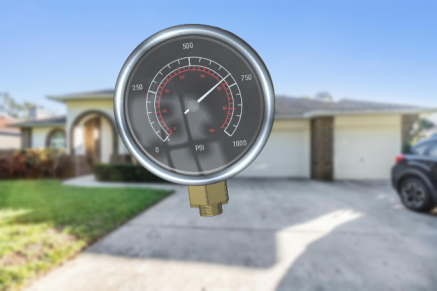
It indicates 700 psi
